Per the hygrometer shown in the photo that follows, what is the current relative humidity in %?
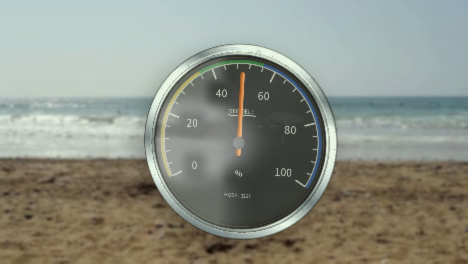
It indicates 50 %
